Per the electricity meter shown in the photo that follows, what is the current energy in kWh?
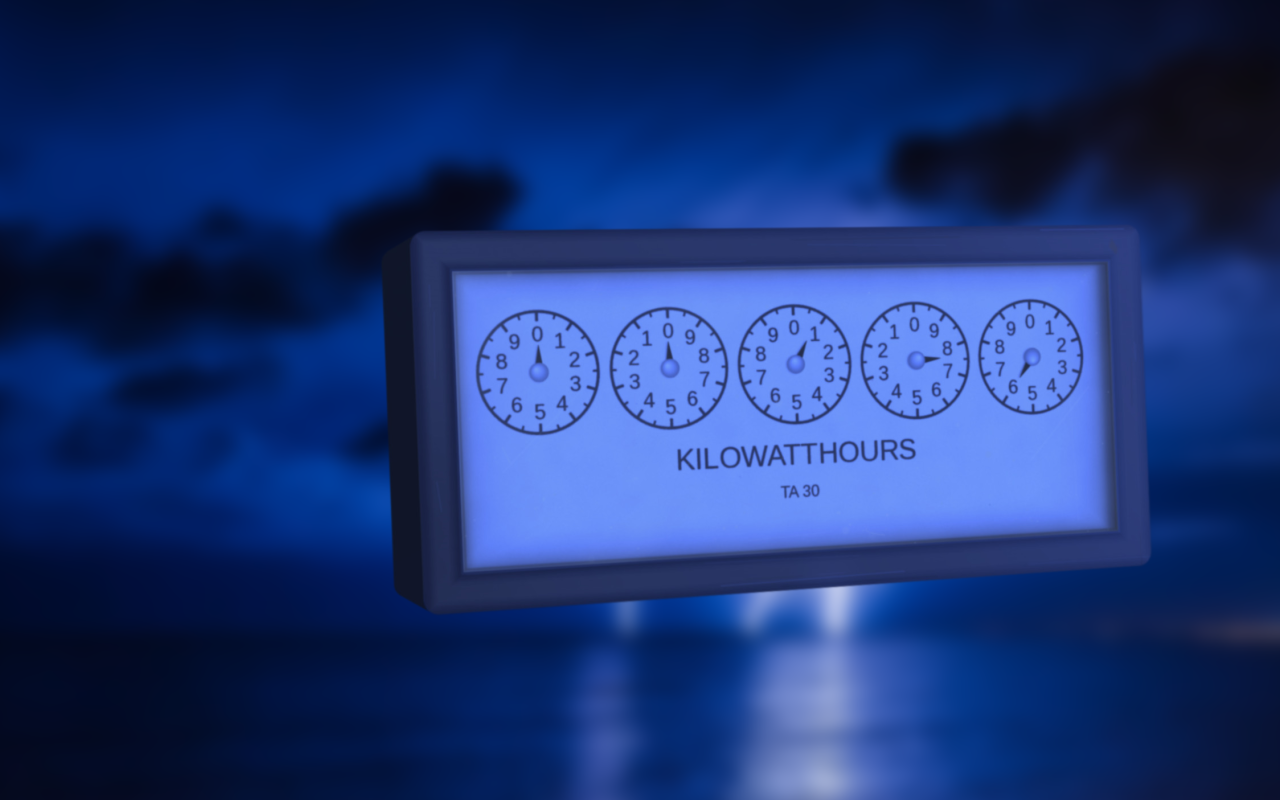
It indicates 76 kWh
